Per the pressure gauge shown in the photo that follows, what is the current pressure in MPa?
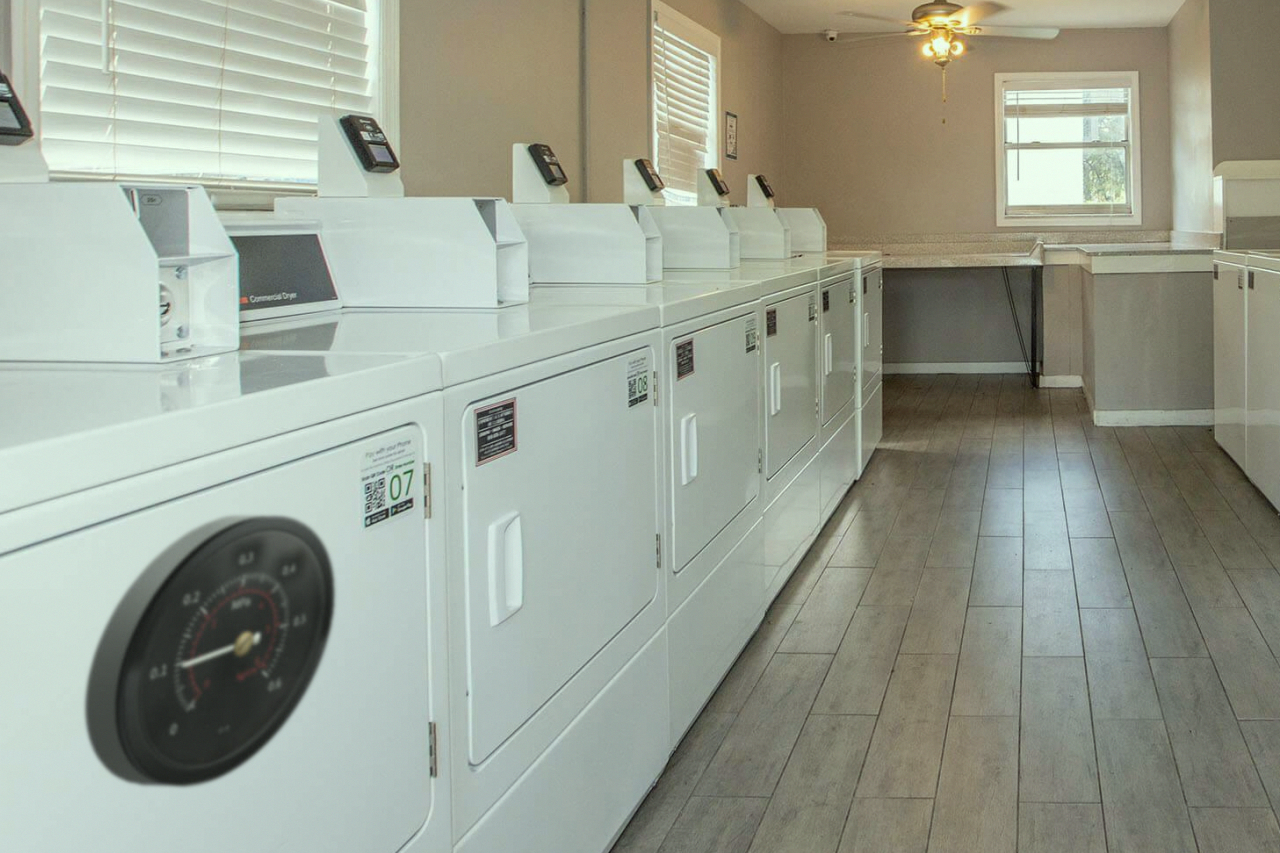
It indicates 0.1 MPa
